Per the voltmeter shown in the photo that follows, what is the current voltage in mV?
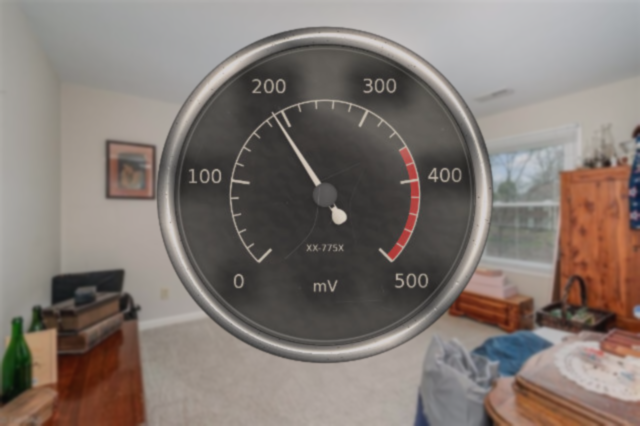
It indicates 190 mV
